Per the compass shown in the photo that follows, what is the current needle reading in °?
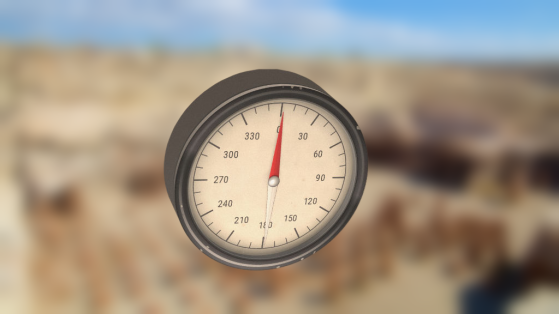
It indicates 0 °
